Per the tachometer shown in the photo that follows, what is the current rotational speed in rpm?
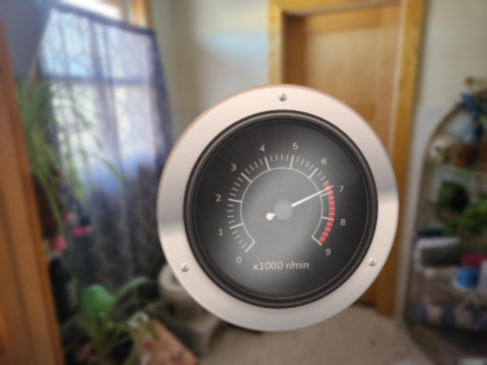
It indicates 6800 rpm
